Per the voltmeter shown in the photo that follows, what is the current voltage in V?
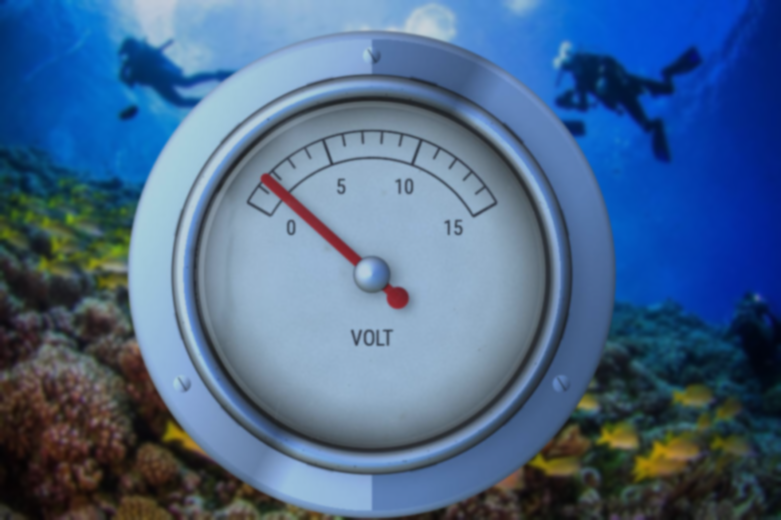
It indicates 1.5 V
